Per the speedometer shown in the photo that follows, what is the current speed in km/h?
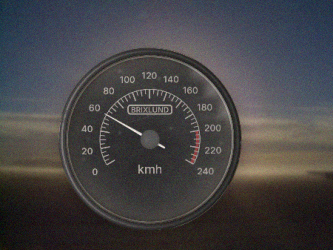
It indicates 60 km/h
